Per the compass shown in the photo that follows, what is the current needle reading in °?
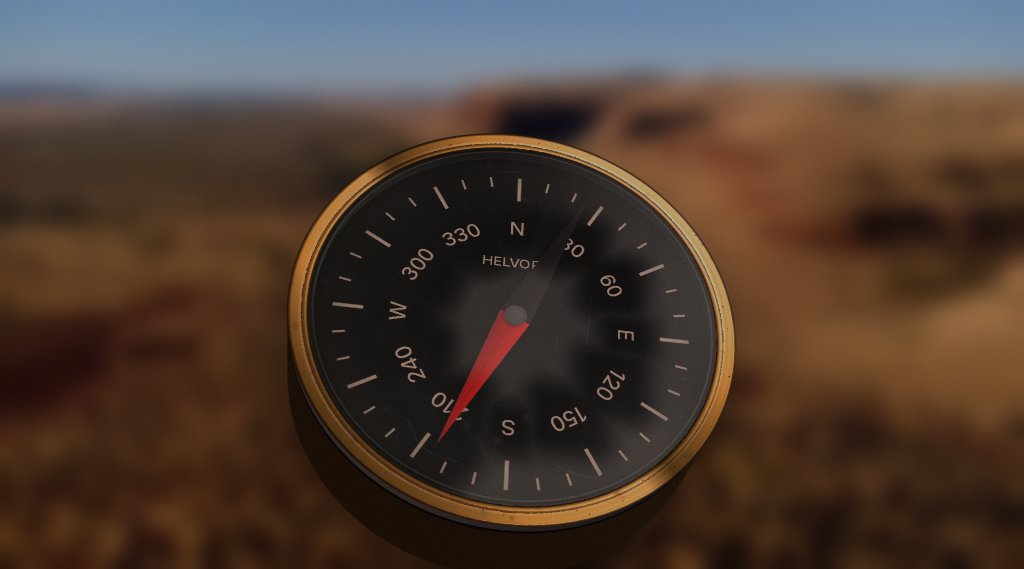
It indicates 205 °
